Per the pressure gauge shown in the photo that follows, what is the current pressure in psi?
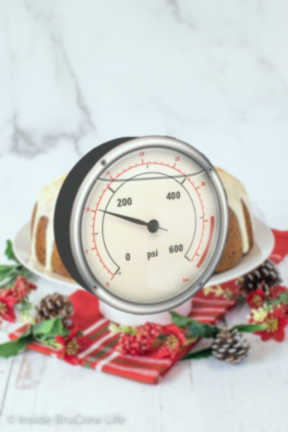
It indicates 150 psi
